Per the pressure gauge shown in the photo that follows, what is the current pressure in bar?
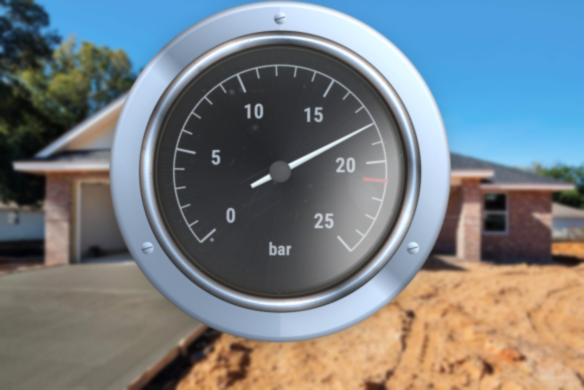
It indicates 18 bar
